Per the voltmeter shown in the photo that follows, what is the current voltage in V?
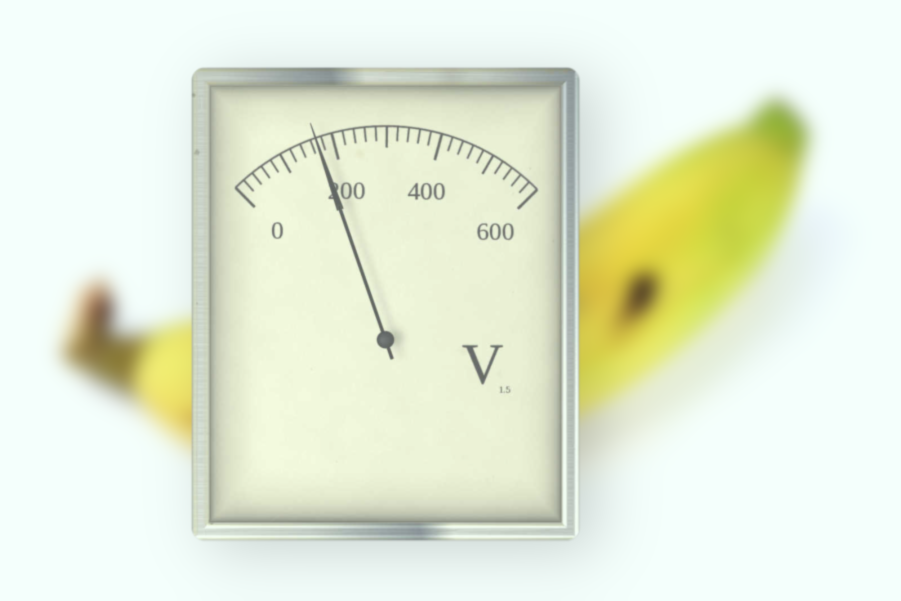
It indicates 170 V
